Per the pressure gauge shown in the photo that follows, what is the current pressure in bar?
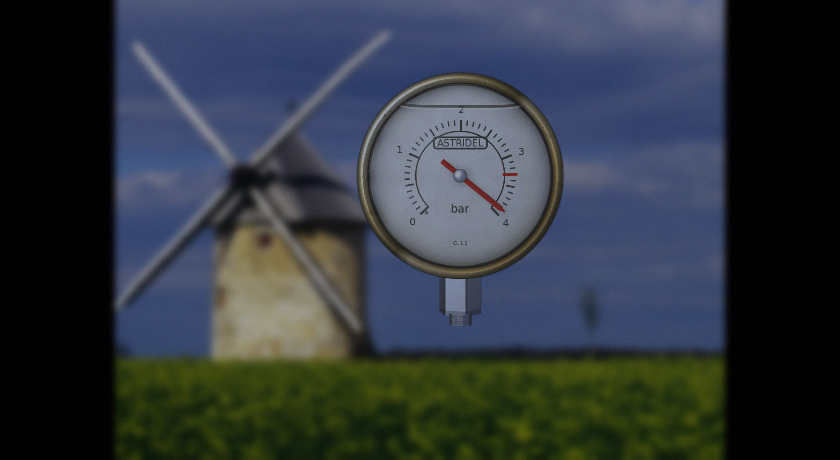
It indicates 3.9 bar
